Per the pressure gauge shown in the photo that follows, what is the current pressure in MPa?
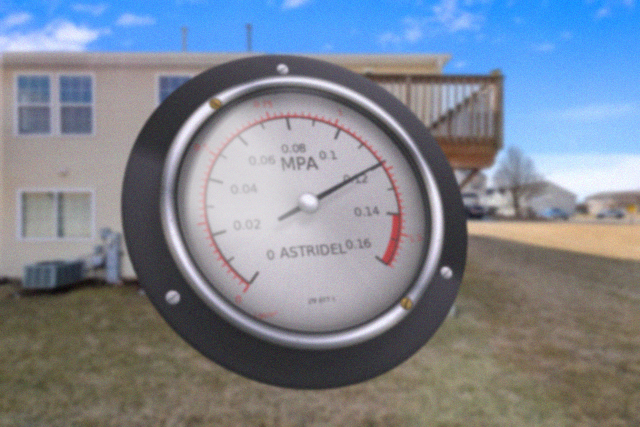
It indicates 0.12 MPa
